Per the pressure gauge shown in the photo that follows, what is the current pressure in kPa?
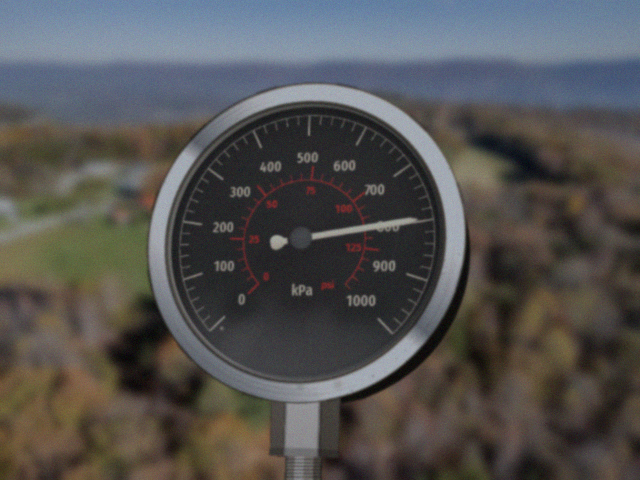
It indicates 800 kPa
